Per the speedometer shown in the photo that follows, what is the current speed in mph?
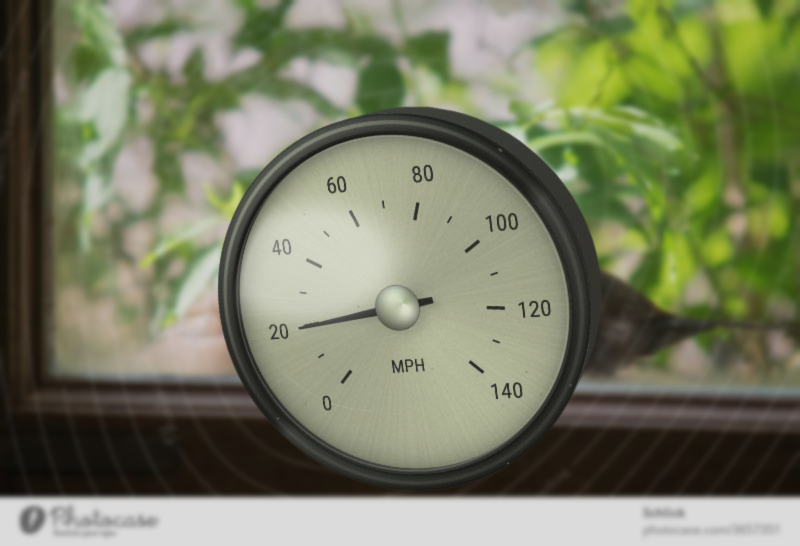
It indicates 20 mph
